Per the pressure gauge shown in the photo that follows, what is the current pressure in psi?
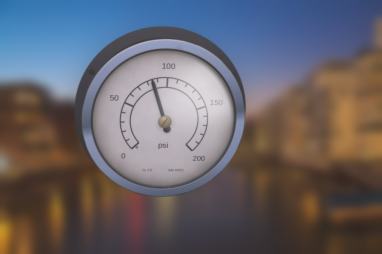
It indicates 85 psi
